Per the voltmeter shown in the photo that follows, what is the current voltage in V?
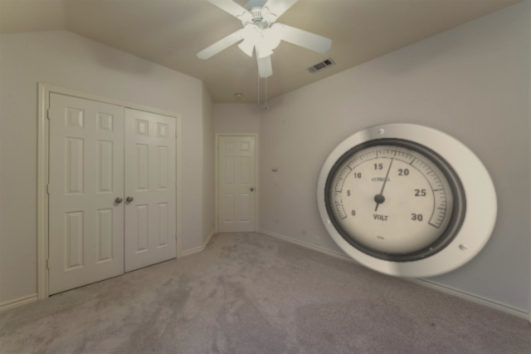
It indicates 17.5 V
